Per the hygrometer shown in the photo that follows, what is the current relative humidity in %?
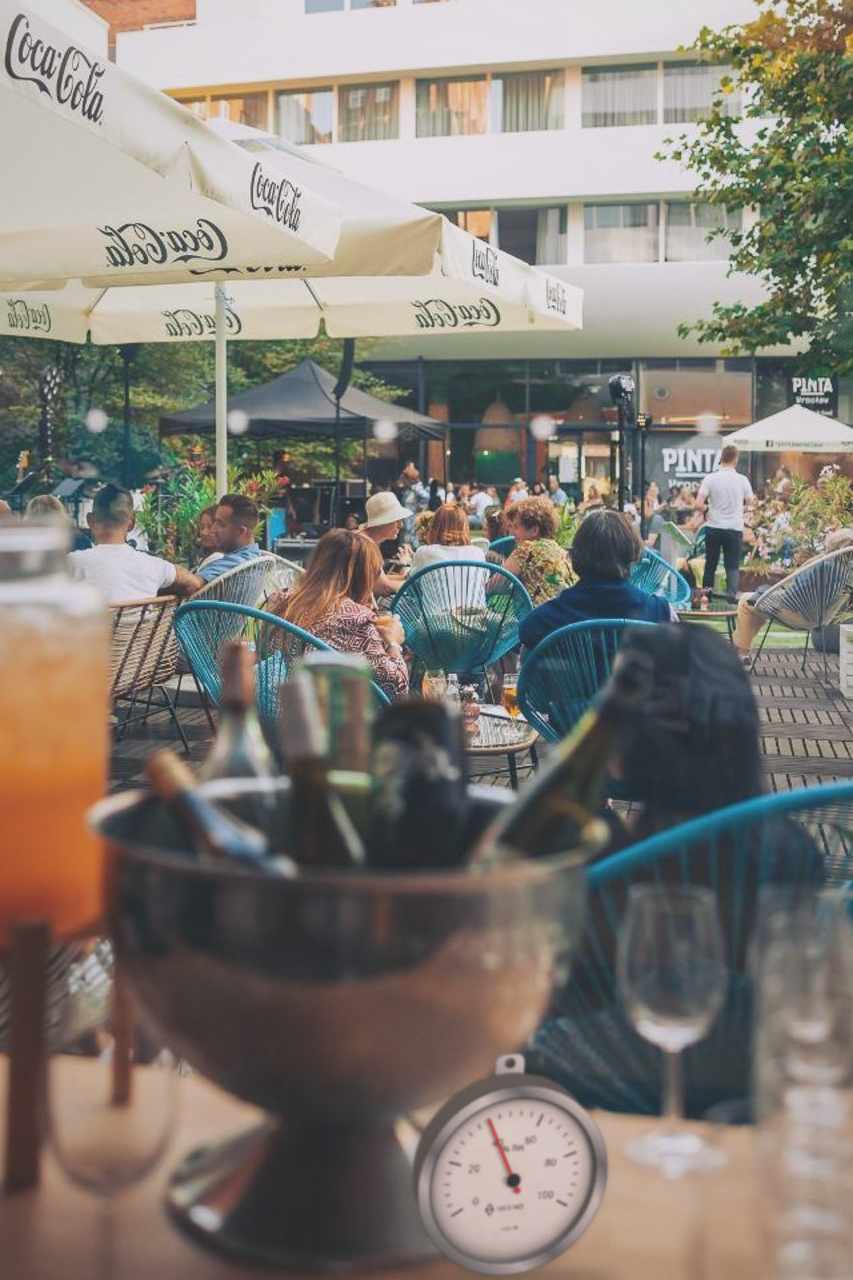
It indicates 40 %
